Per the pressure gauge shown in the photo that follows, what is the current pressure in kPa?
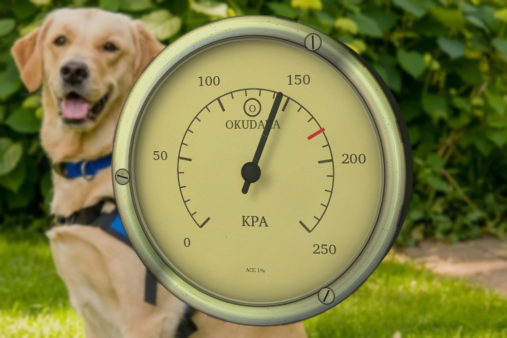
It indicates 145 kPa
